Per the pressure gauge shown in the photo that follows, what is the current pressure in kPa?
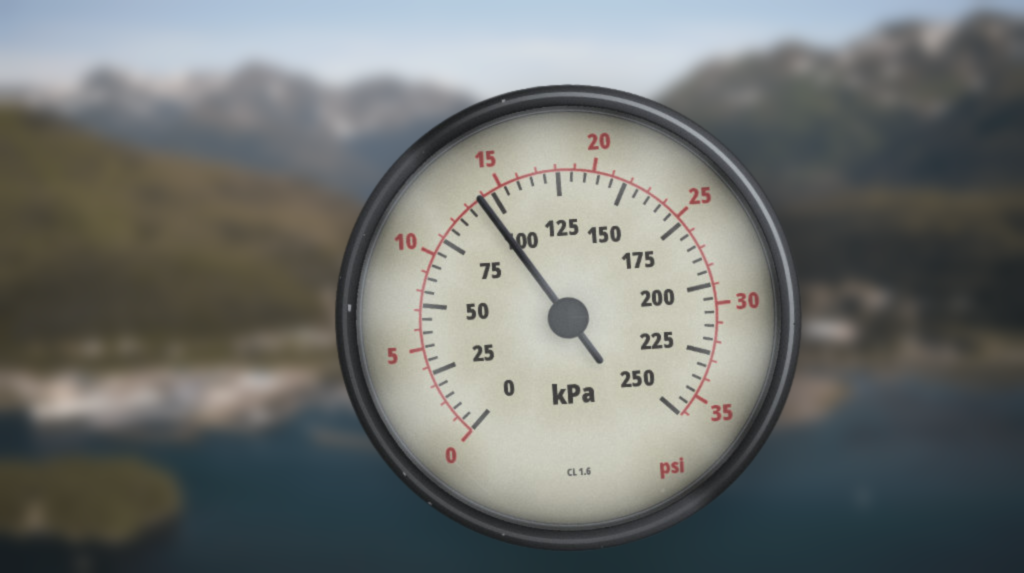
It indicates 95 kPa
